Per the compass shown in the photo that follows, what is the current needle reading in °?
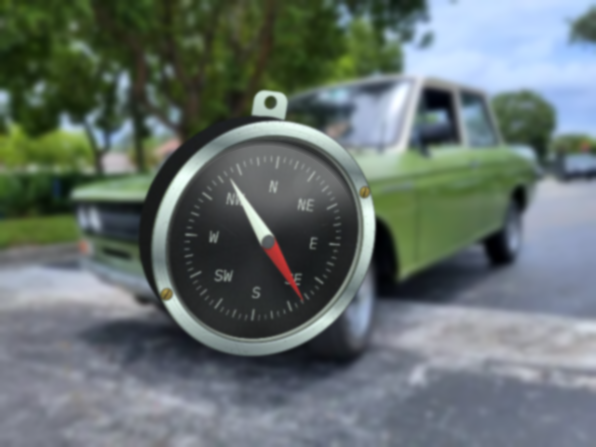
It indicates 140 °
